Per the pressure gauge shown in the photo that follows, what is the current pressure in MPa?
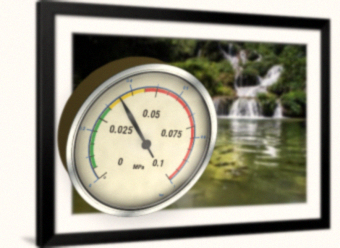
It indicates 0.035 MPa
